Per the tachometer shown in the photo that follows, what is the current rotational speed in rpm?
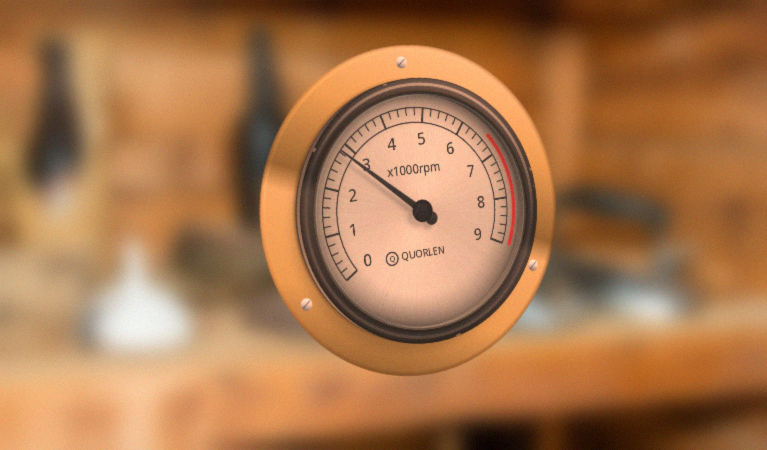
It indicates 2800 rpm
